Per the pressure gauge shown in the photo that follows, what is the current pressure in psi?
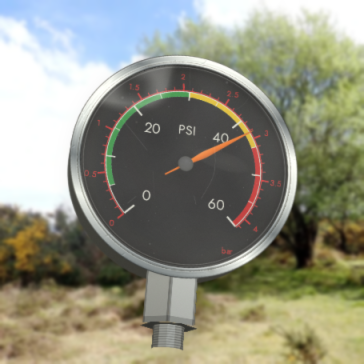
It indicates 42.5 psi
